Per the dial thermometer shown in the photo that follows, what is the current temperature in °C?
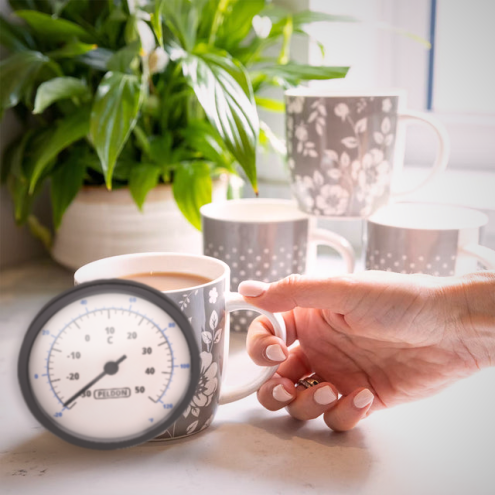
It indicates -28 °C
